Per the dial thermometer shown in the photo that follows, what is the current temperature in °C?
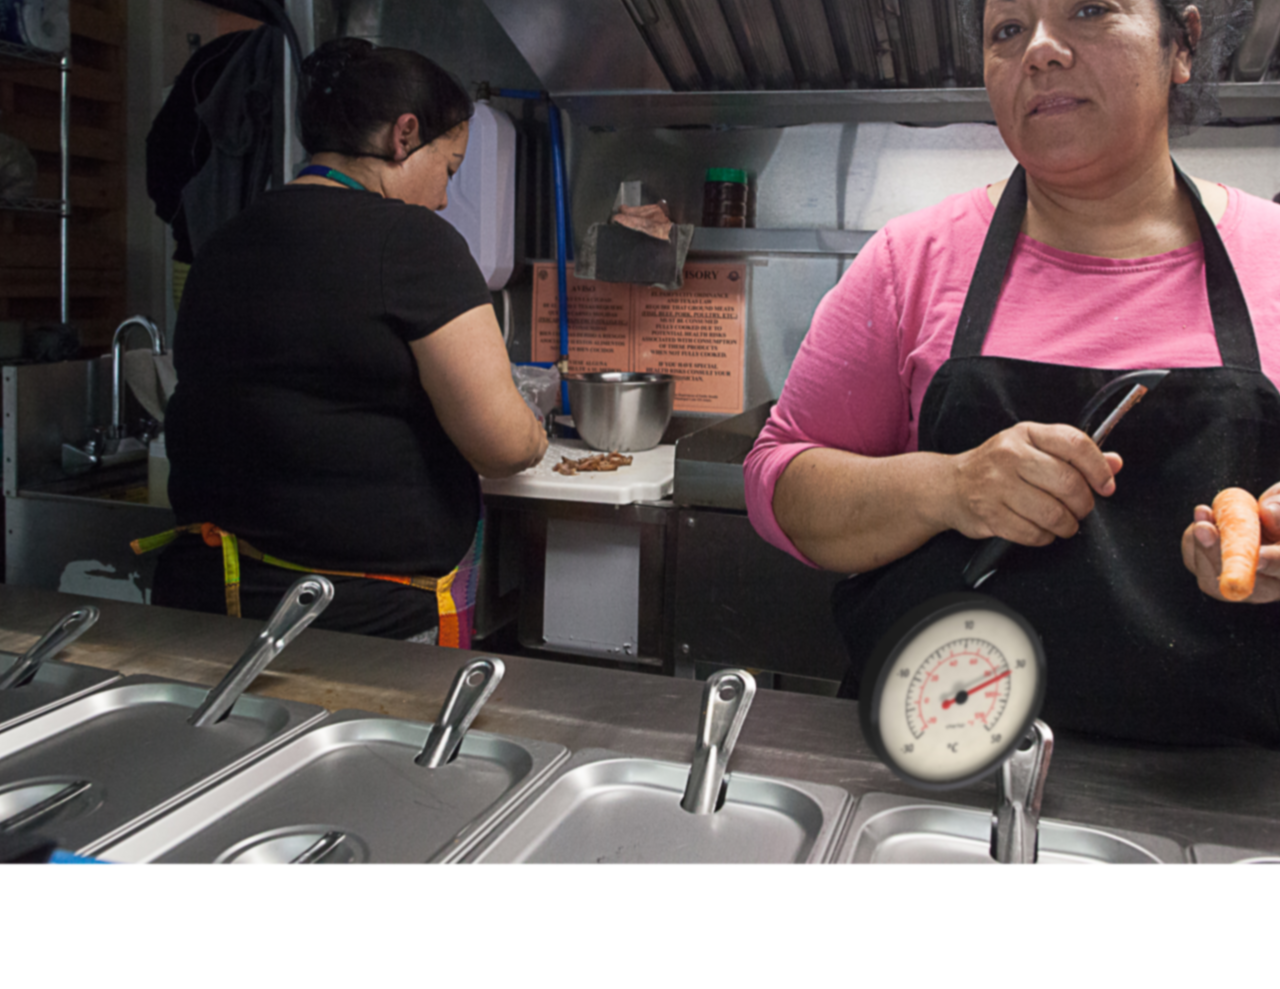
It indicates 30 °C
